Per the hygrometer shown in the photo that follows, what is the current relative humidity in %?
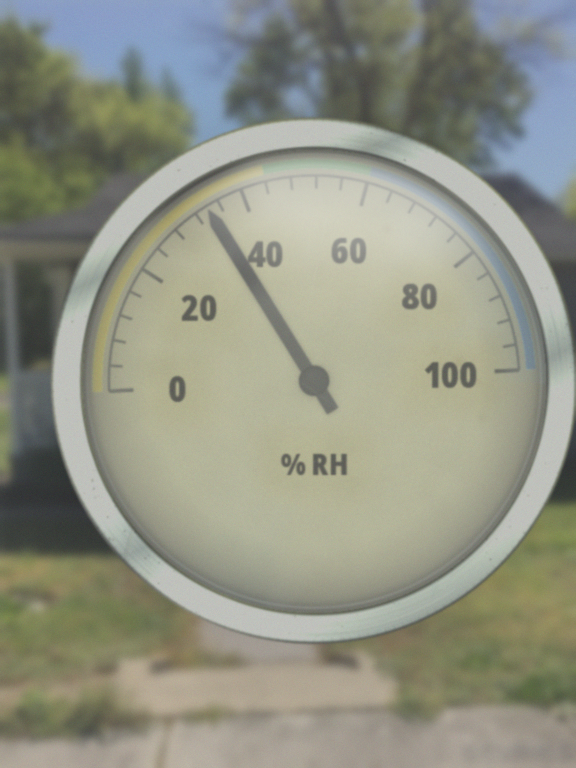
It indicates 34 %
